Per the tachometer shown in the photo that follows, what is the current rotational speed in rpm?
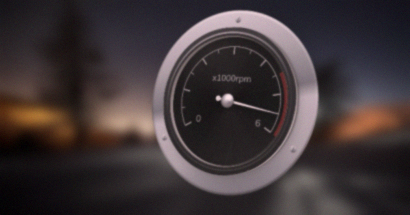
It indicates 5500 rpm
